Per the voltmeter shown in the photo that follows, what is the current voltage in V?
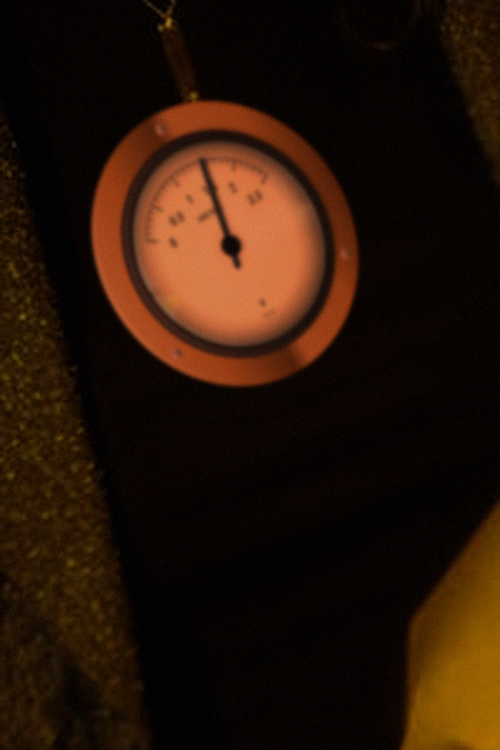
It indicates 1.5 V
